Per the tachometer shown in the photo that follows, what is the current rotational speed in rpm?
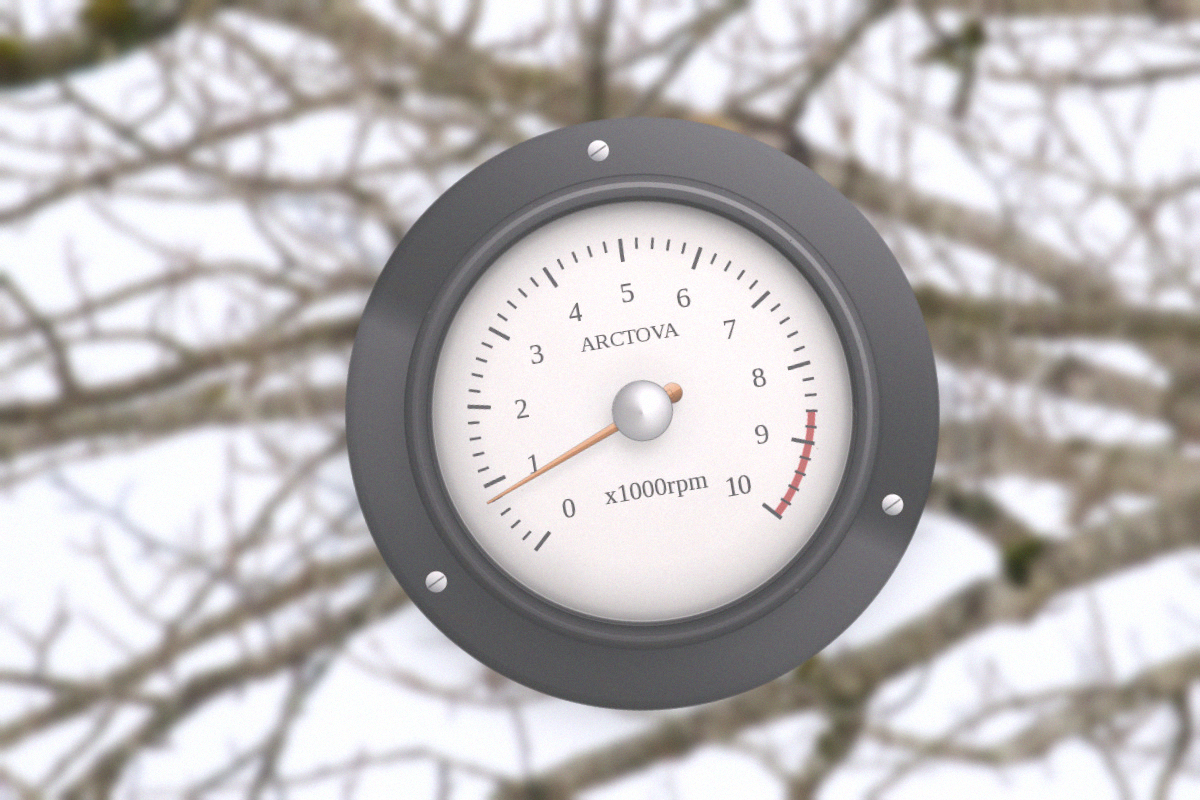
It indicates 800 rpm
